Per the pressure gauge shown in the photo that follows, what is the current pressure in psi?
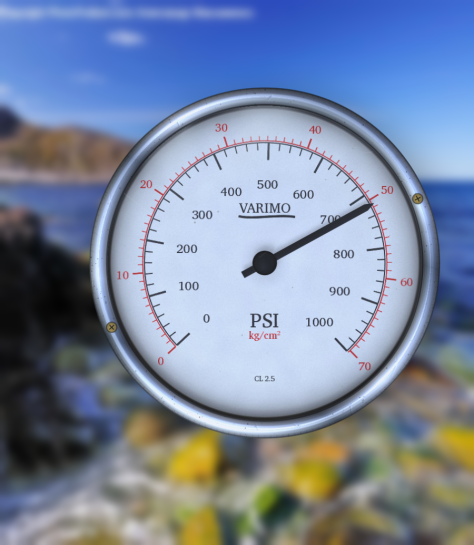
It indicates 720 psi
